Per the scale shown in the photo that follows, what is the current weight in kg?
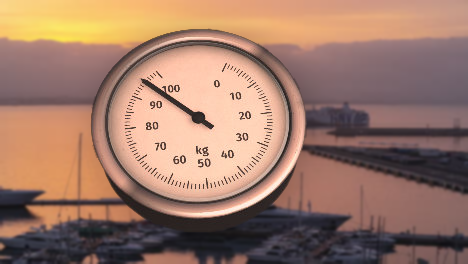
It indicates 95 kg
